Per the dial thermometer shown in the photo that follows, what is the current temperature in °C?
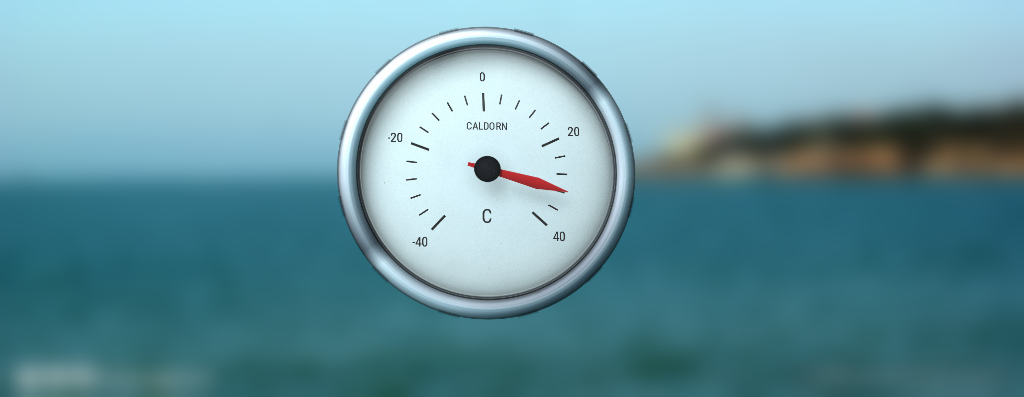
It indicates 32 °C
